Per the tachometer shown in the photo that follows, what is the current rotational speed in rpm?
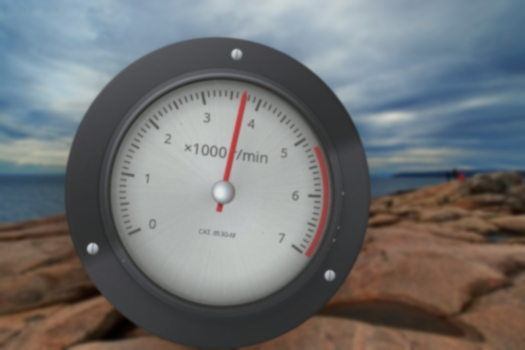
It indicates 3700 rpm
